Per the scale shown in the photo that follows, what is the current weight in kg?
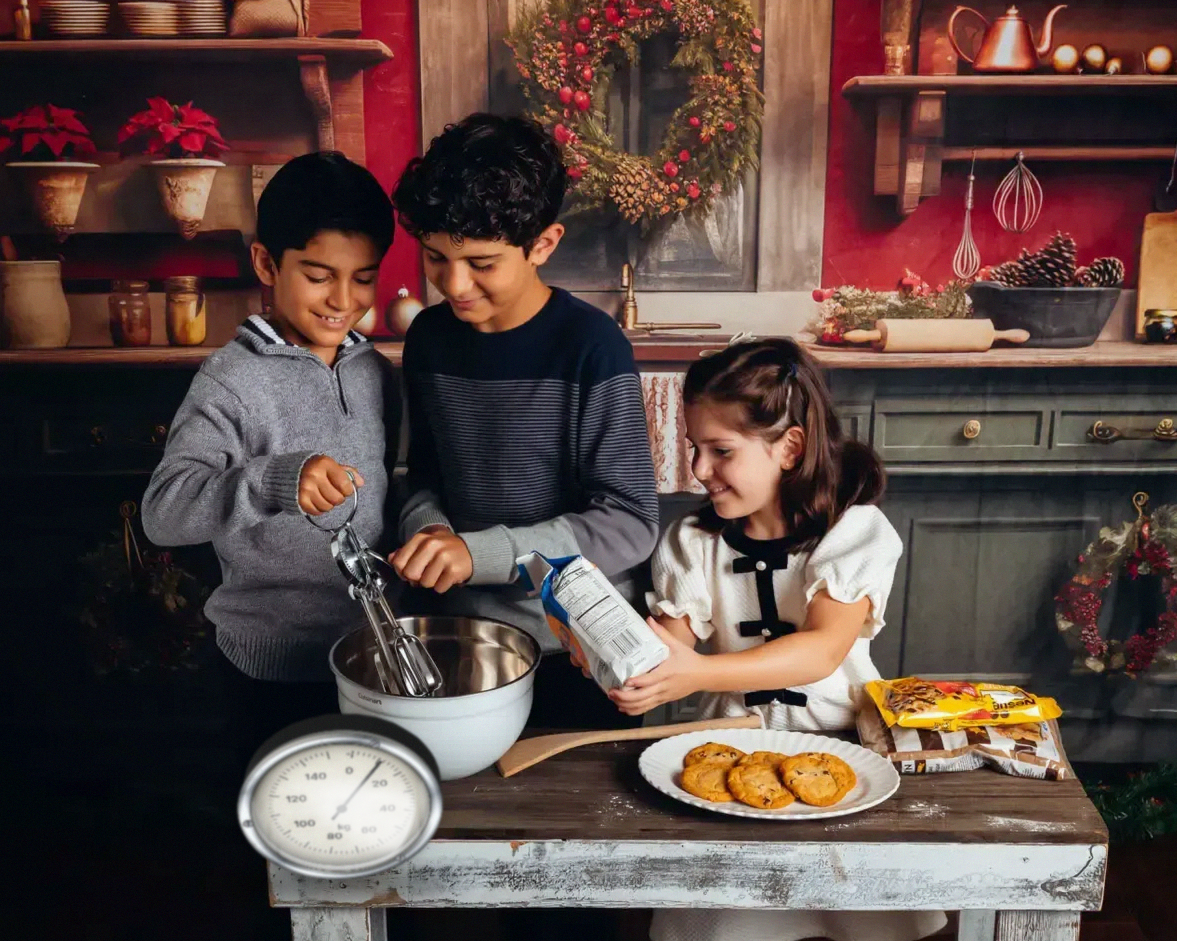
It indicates 10 kg
